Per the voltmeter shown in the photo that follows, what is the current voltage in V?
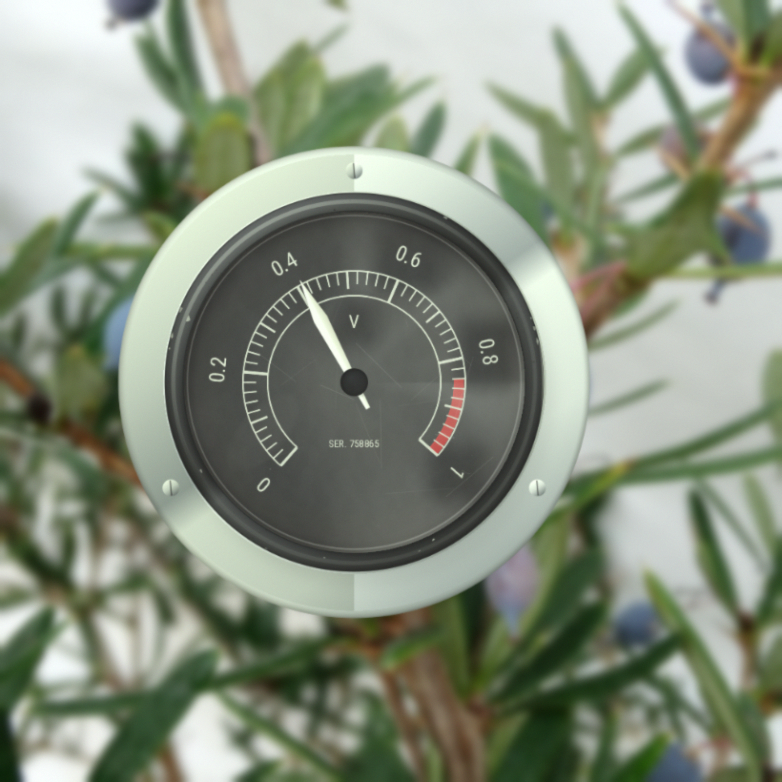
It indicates 0.41 V
